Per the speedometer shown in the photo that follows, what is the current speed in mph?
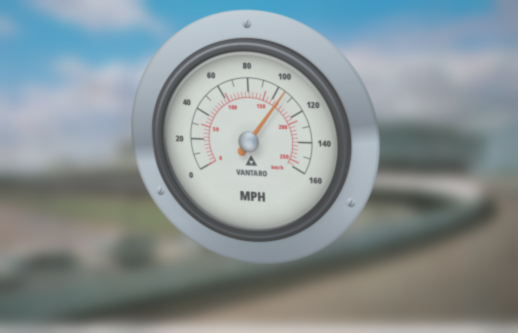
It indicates 105 mph
